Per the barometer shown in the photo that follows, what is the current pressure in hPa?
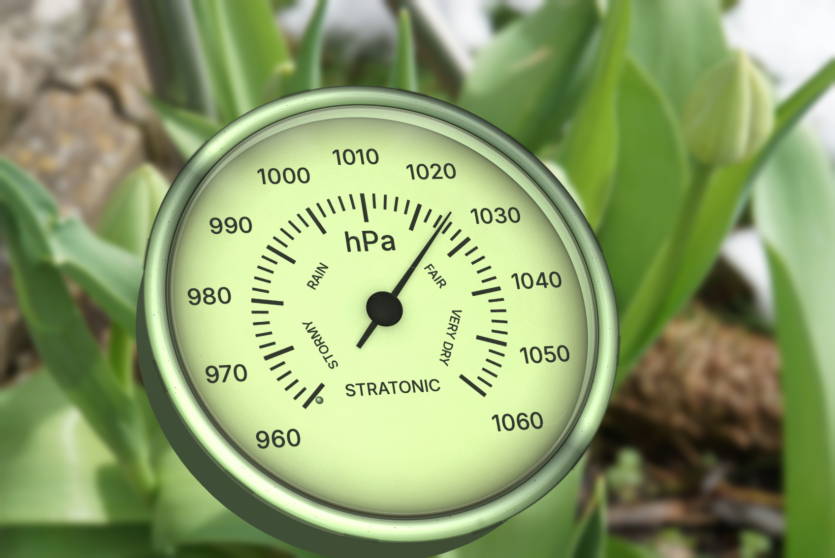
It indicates 1025 hPa
